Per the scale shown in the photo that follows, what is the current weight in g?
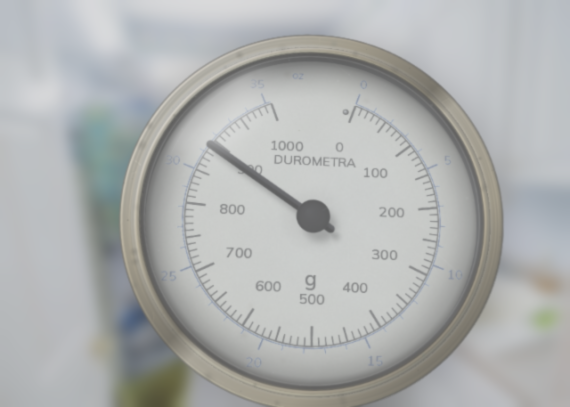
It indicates 890 g
